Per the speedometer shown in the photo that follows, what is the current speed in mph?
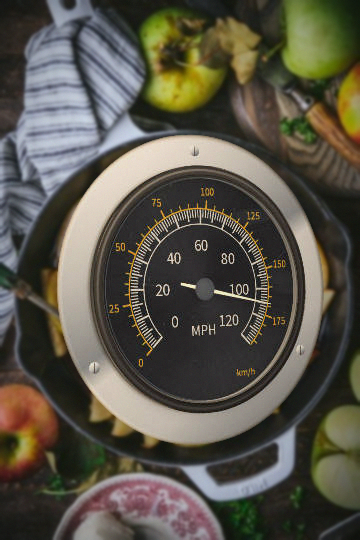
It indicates 105 mph
